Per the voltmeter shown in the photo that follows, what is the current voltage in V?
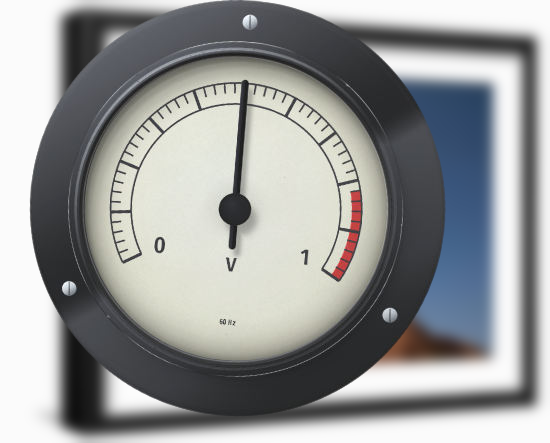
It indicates 0.5 V
